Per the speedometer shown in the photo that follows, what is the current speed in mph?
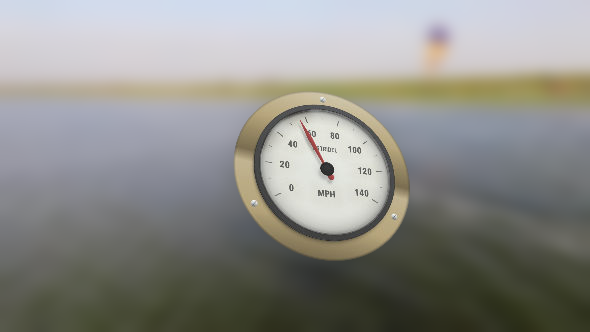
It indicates 55 mph
